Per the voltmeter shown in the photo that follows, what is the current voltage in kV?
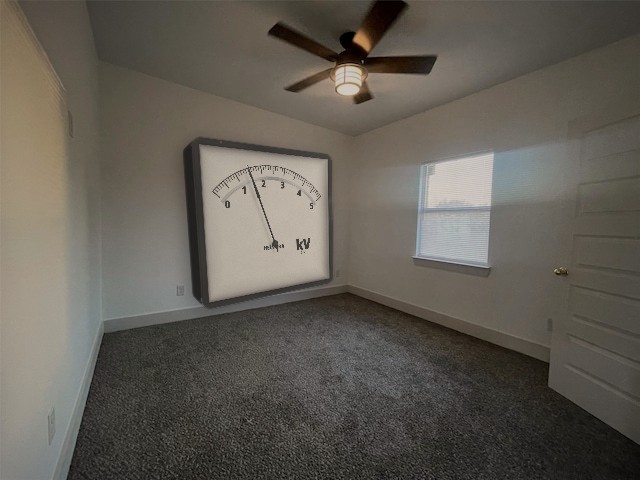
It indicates 1.5 kV
